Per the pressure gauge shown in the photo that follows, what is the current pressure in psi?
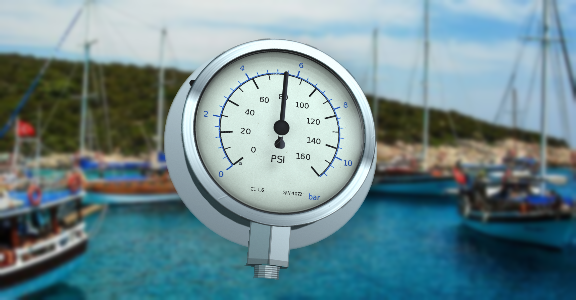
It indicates 80 psi
